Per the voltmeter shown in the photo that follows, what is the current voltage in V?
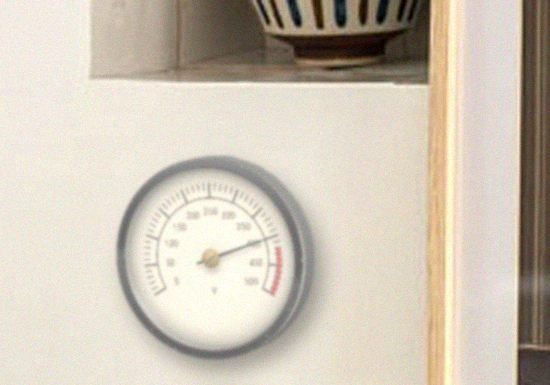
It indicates 400 V
